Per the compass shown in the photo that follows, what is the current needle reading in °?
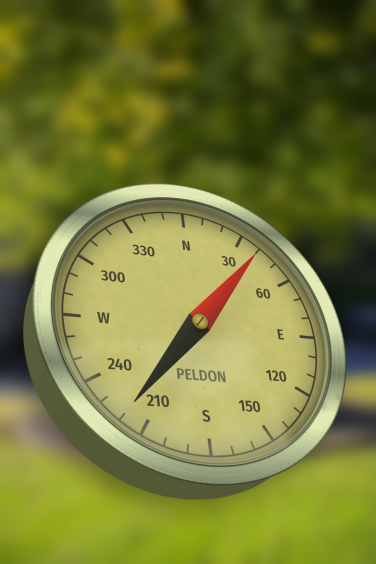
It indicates 40 °
